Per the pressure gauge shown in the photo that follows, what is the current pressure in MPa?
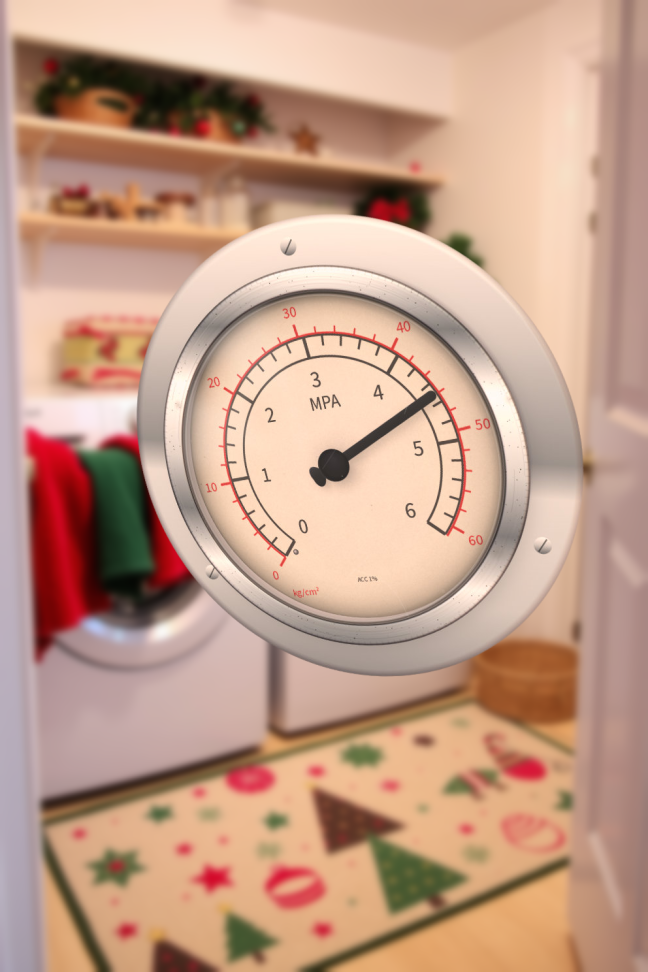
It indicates 4.5 MPa
